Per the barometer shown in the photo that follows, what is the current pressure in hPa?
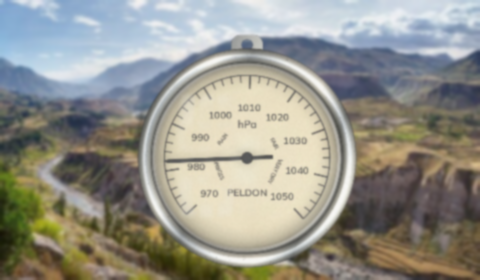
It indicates 982 hPa
